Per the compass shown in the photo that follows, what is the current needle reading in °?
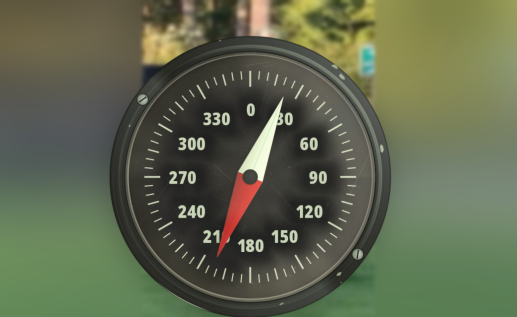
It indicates 202.5 °
